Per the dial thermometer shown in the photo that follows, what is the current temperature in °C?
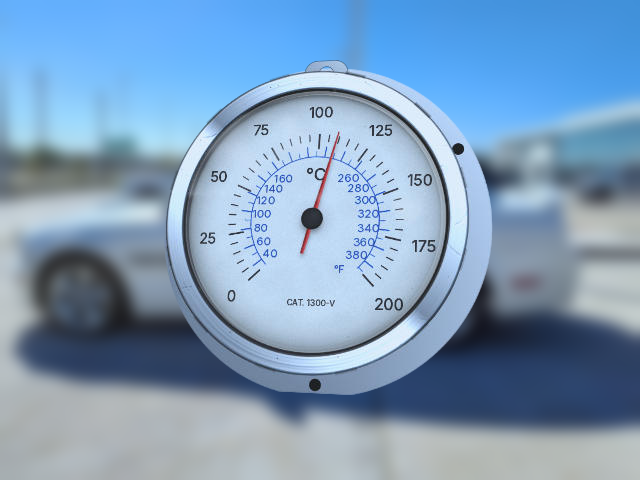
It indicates 110 °C
